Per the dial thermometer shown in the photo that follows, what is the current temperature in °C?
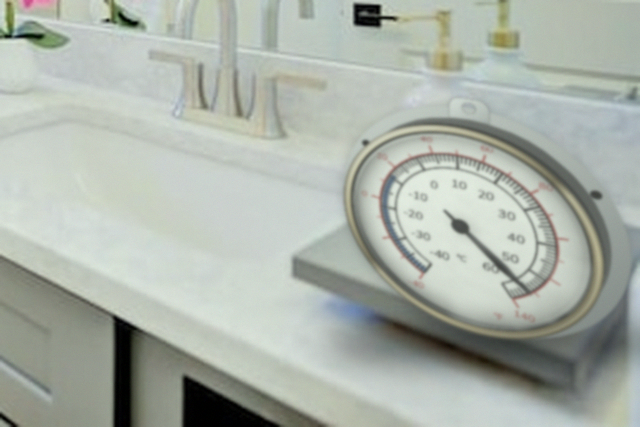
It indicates 55 °C
